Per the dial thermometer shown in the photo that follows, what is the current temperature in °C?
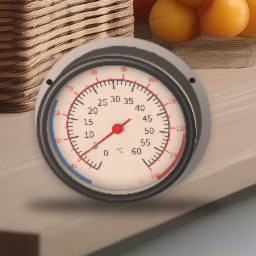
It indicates 5 °C
